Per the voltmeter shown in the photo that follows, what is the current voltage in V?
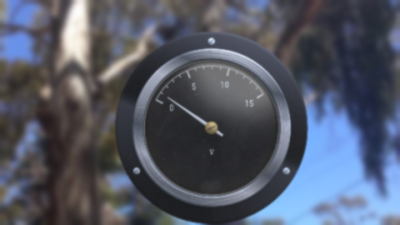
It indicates 1 V
